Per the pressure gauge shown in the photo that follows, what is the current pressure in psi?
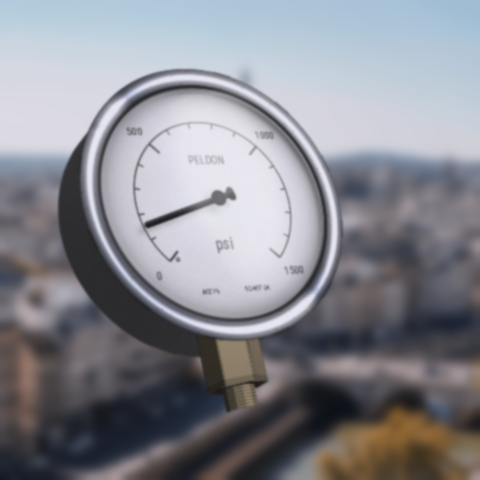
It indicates 150 psi
